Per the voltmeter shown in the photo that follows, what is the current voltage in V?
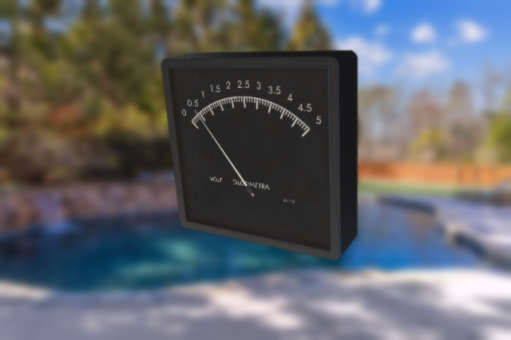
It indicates 0.5 V
